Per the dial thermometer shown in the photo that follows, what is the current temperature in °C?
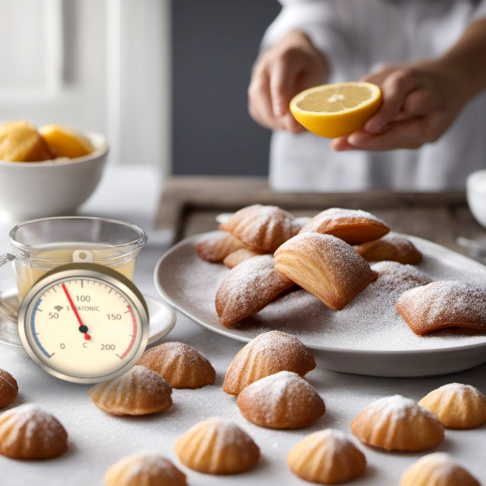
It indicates 85 °C
